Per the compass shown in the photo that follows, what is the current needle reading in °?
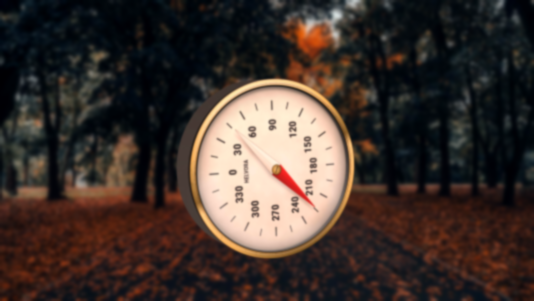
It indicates 225 °
